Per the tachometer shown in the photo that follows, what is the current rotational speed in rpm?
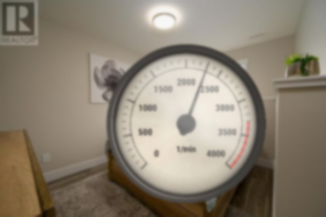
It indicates 2300 rpm
